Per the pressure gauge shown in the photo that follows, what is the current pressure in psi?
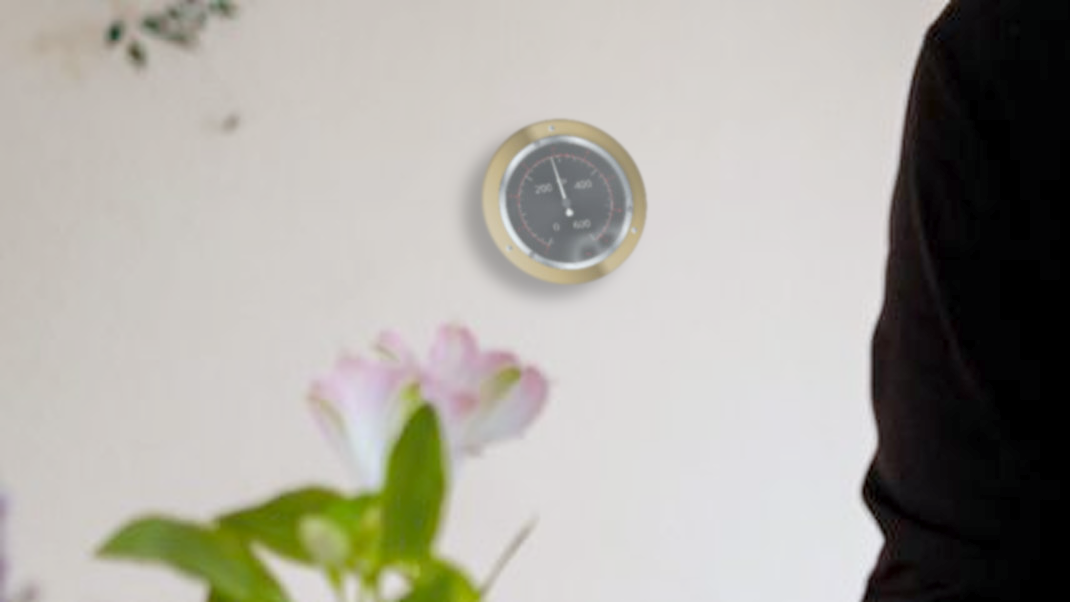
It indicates 280 psi
